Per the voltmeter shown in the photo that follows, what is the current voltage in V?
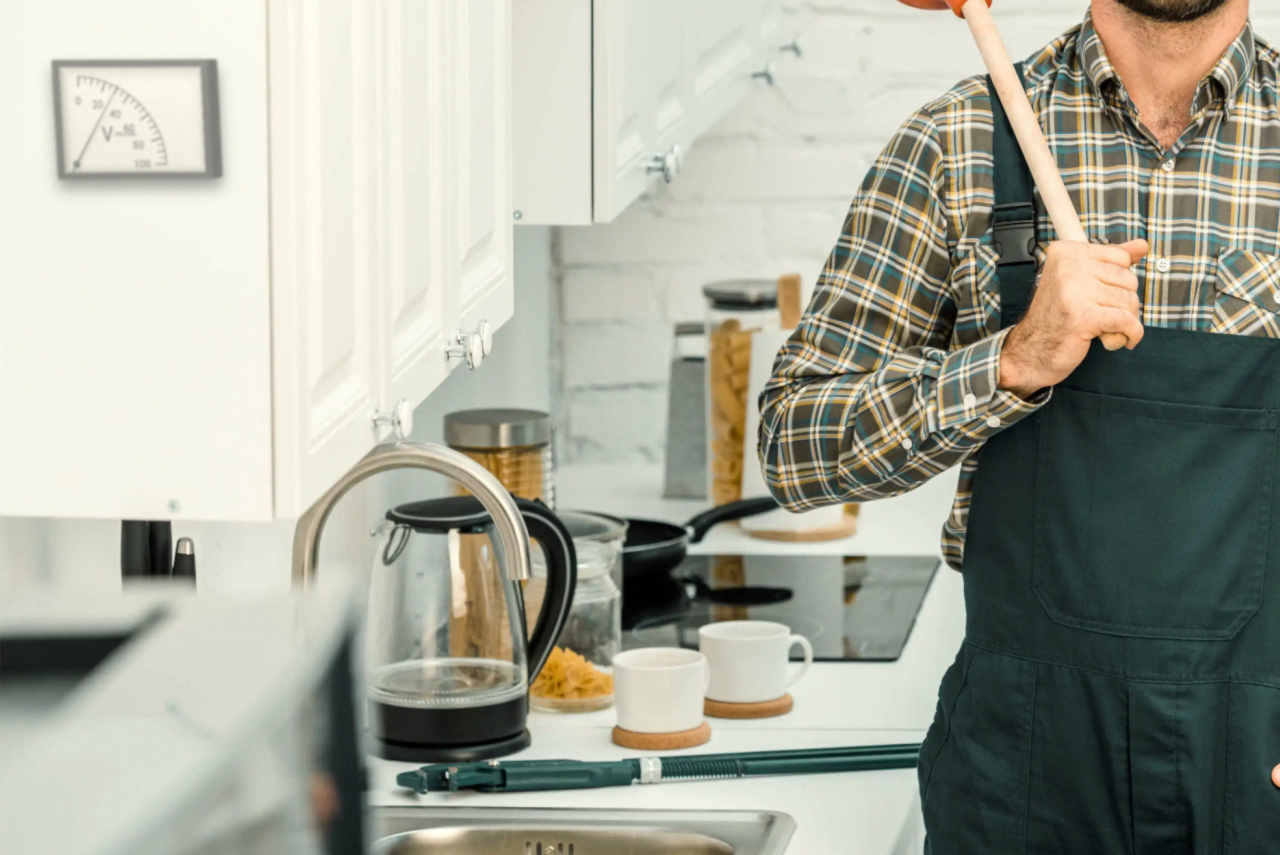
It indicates 30 V
